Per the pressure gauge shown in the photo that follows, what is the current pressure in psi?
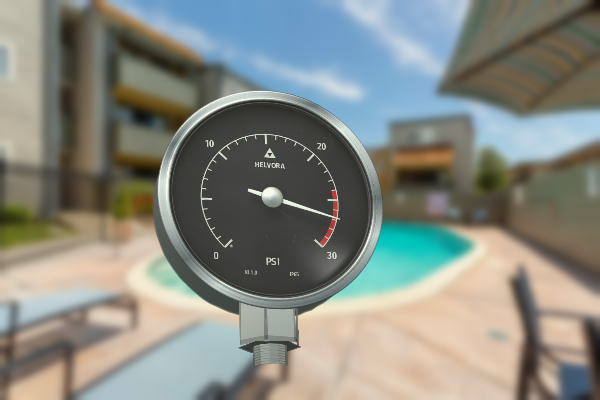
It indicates 27 psi
